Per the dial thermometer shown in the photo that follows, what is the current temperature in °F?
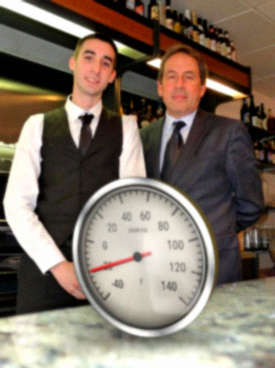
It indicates -20 °F
